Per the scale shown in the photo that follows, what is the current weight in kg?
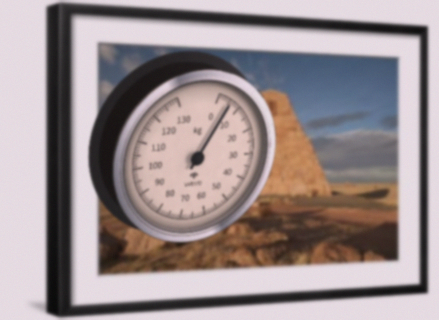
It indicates 5 kg
